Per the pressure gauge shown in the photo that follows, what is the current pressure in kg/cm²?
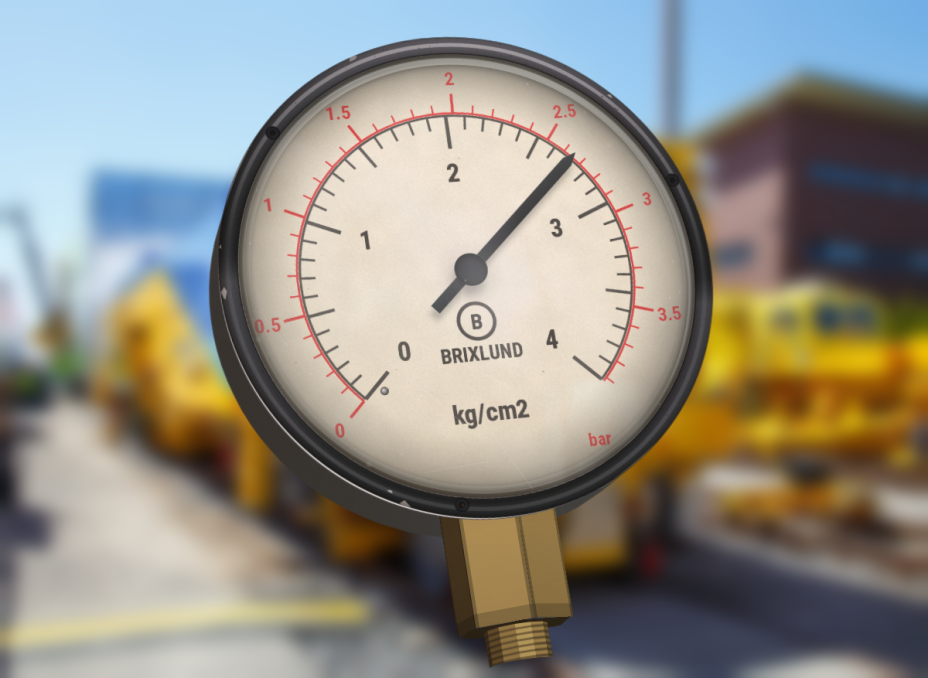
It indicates 2.7 kg/cm²
